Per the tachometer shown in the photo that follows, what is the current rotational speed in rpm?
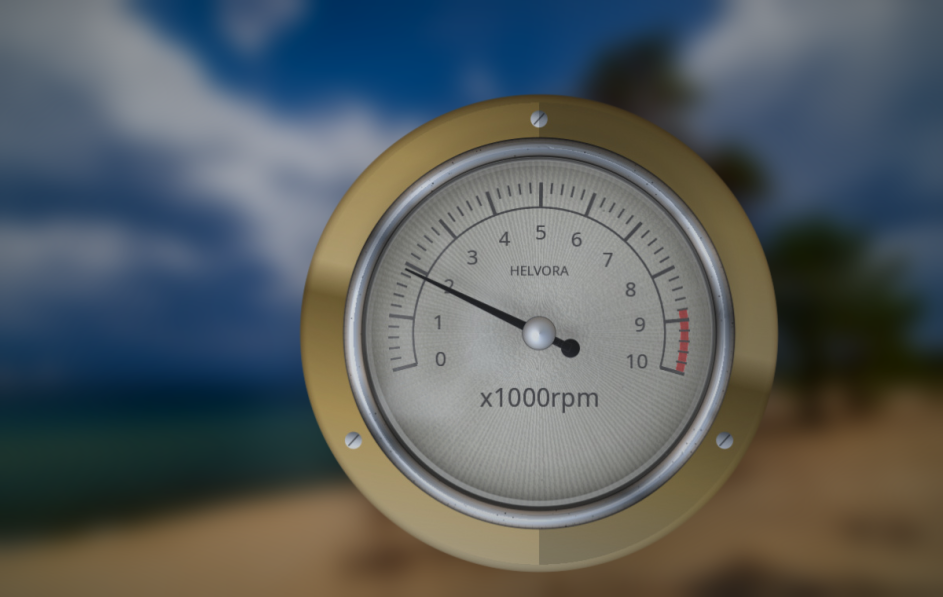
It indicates 1900 rpm
